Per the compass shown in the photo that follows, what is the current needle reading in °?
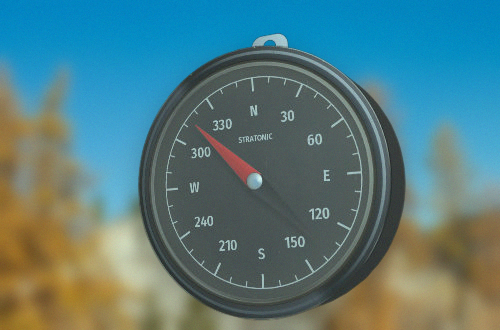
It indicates 315 °
